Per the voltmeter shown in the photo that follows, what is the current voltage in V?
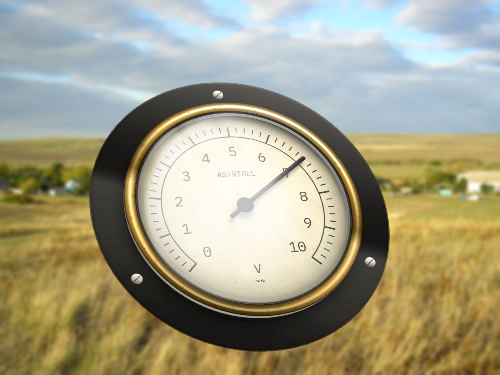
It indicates 7 V
